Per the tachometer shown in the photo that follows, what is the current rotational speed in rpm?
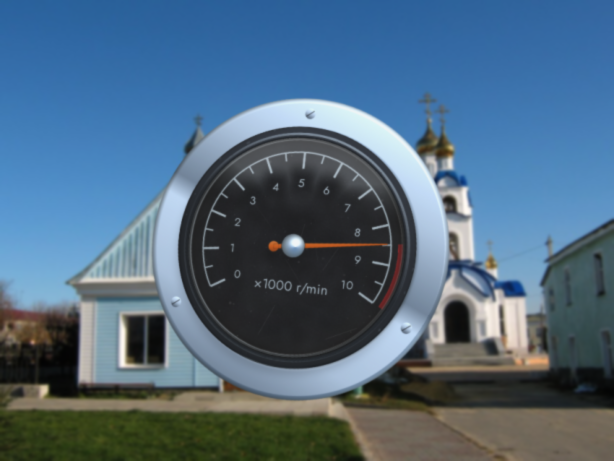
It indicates 8500 rpm
